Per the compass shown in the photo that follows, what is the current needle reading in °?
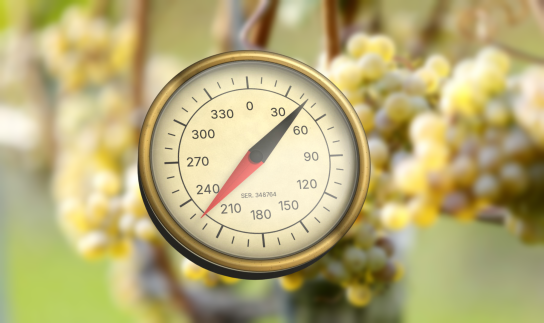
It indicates 225 °
